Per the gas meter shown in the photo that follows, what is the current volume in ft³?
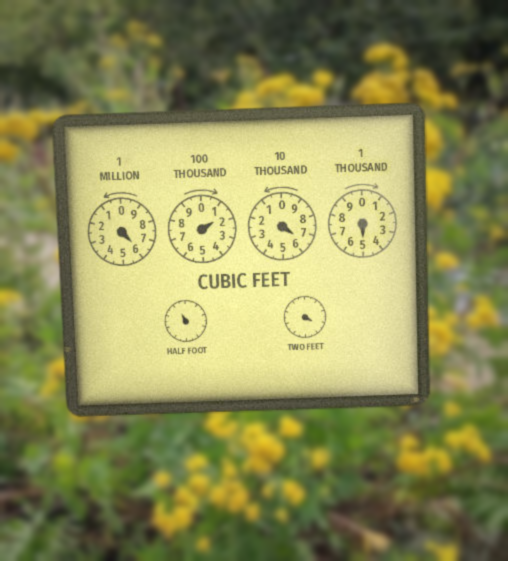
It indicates 616500 ft³
